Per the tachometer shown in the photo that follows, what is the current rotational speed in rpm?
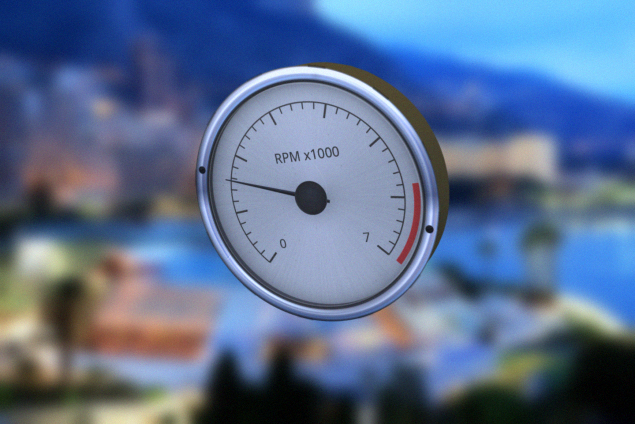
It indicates 1600 rpm
